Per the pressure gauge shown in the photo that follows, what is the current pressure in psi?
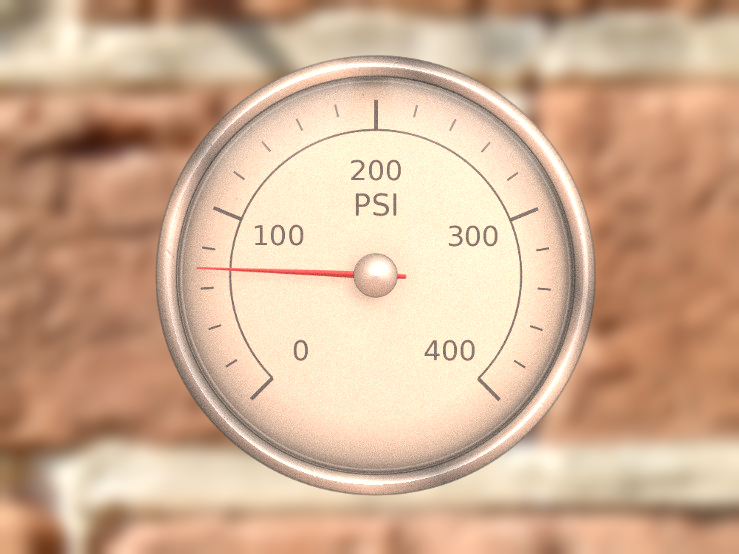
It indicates 70 psi
